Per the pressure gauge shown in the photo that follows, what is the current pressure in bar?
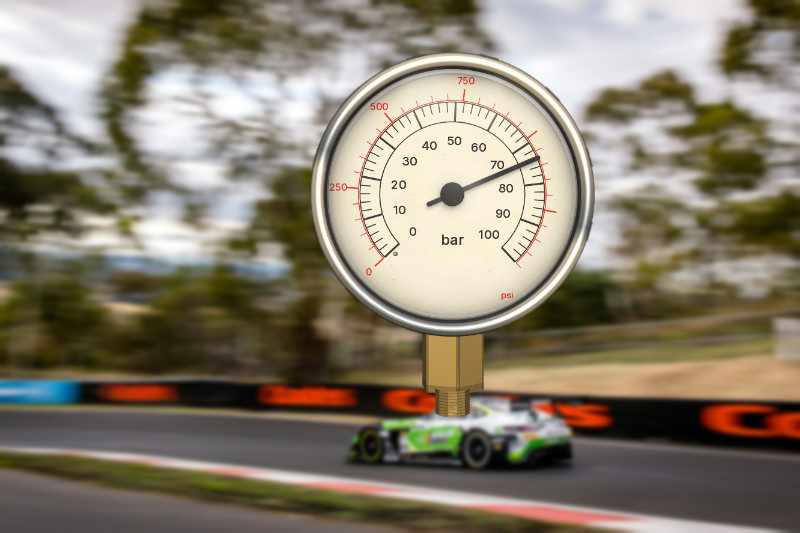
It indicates 74 bar
